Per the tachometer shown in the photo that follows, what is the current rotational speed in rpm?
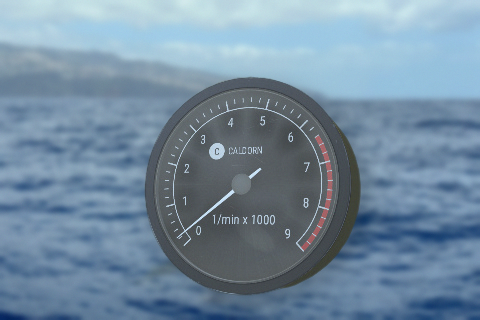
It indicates 200 rpm
